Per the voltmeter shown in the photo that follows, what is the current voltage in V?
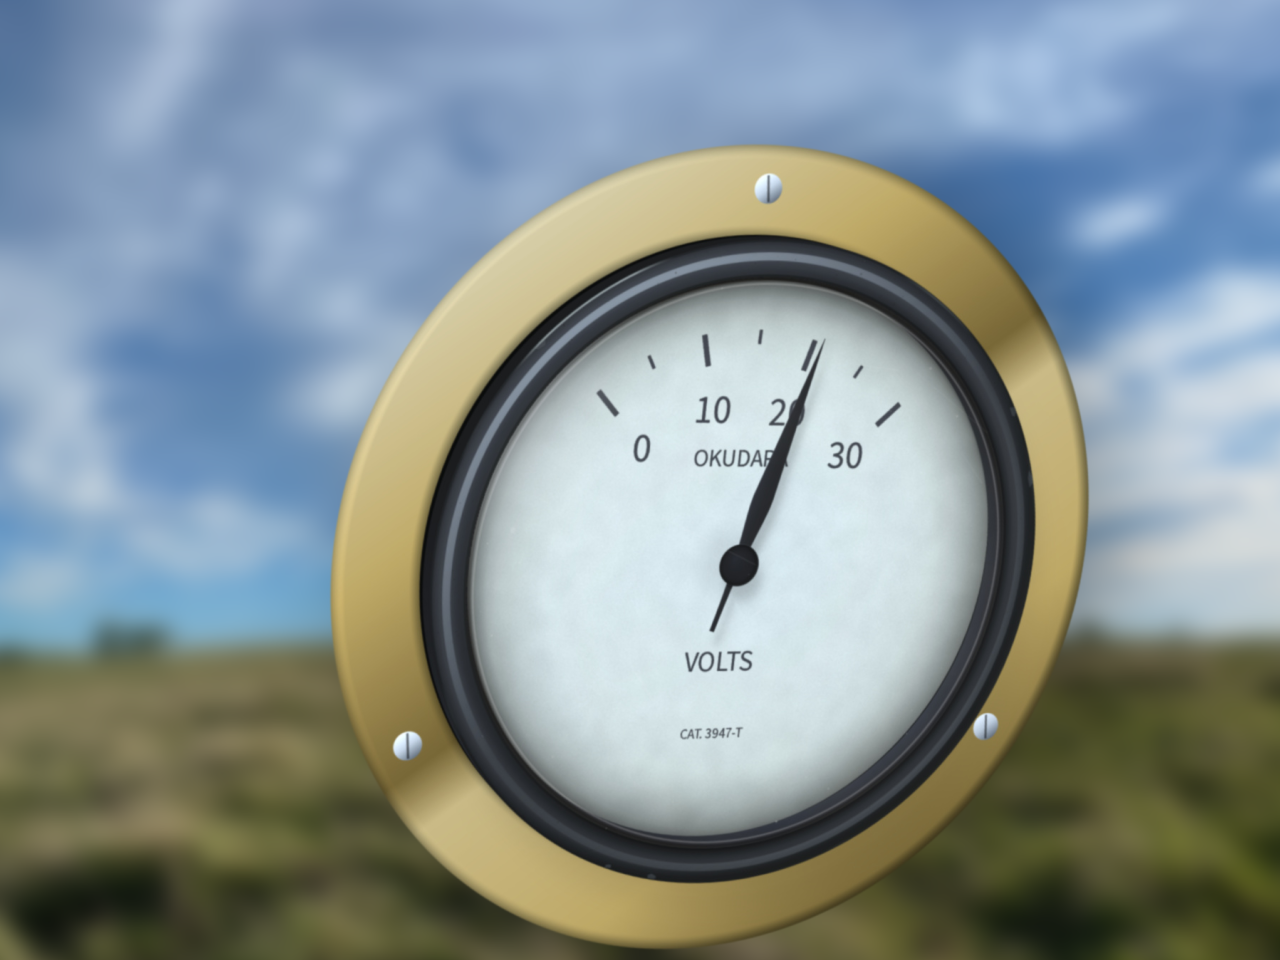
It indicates 20 V
